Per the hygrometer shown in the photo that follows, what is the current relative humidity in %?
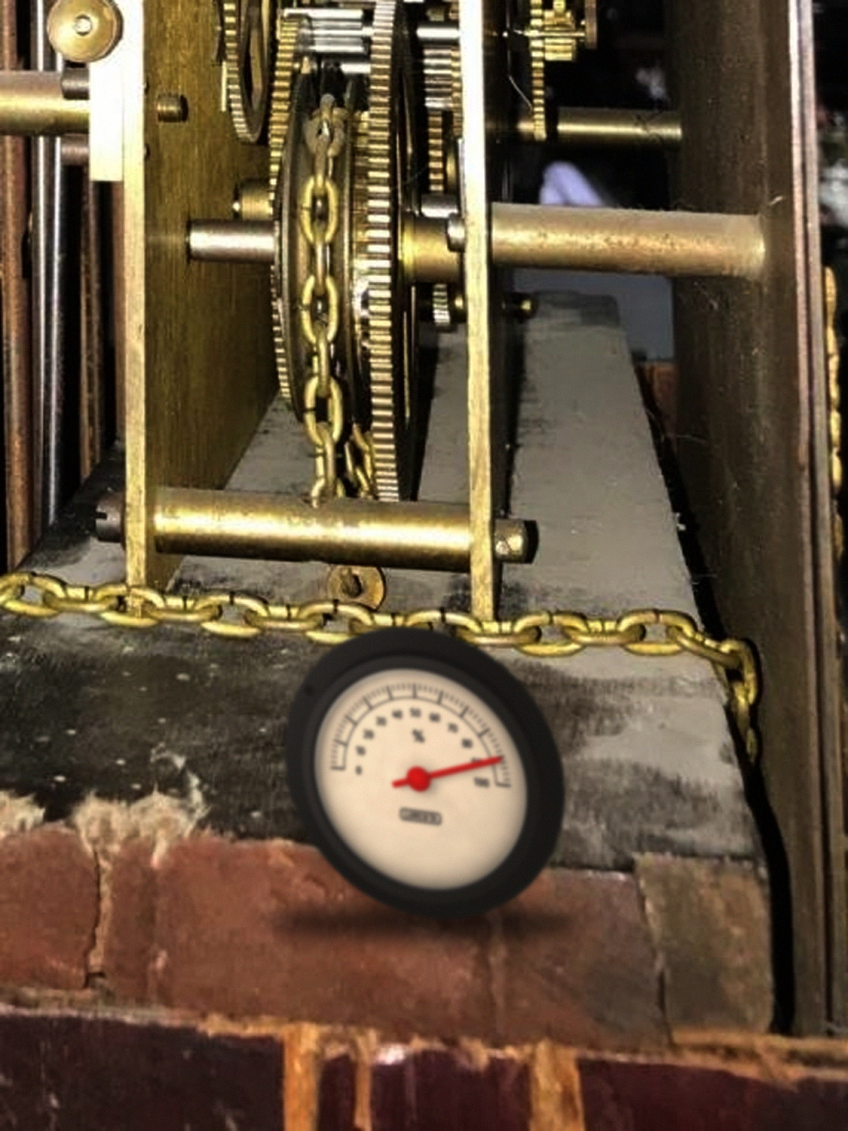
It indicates 90 %
